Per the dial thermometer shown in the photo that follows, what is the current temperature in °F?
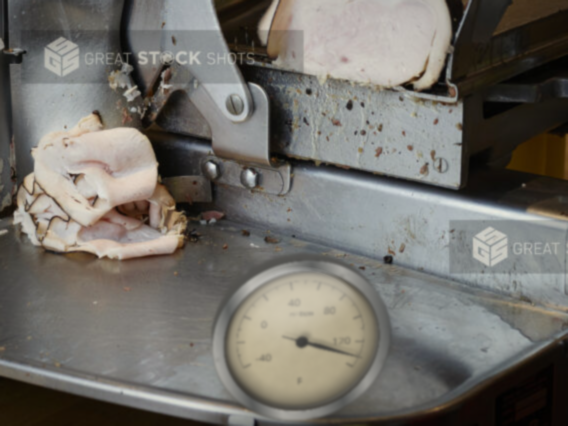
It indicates 130 °F
